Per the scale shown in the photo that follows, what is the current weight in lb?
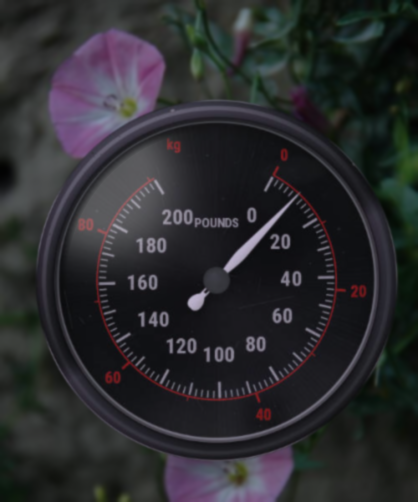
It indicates 10 lb
